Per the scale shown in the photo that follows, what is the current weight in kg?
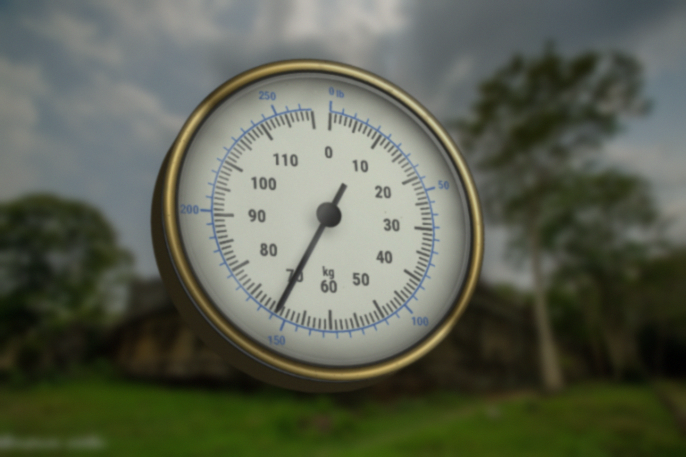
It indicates 70 kg
